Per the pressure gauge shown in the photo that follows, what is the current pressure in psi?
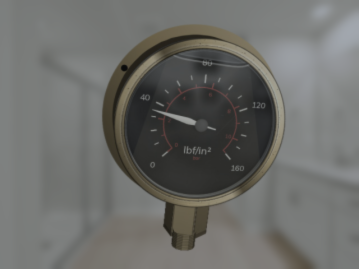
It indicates 35 psi
